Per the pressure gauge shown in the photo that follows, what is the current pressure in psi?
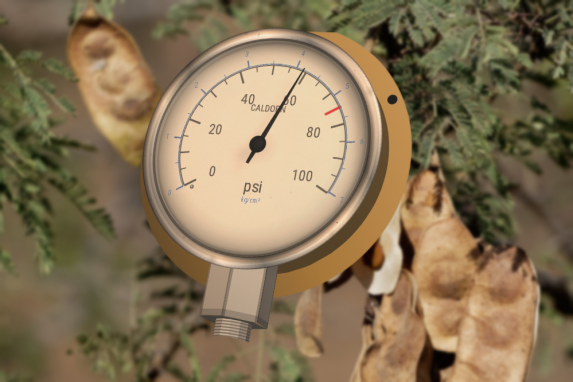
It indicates 60 psi
